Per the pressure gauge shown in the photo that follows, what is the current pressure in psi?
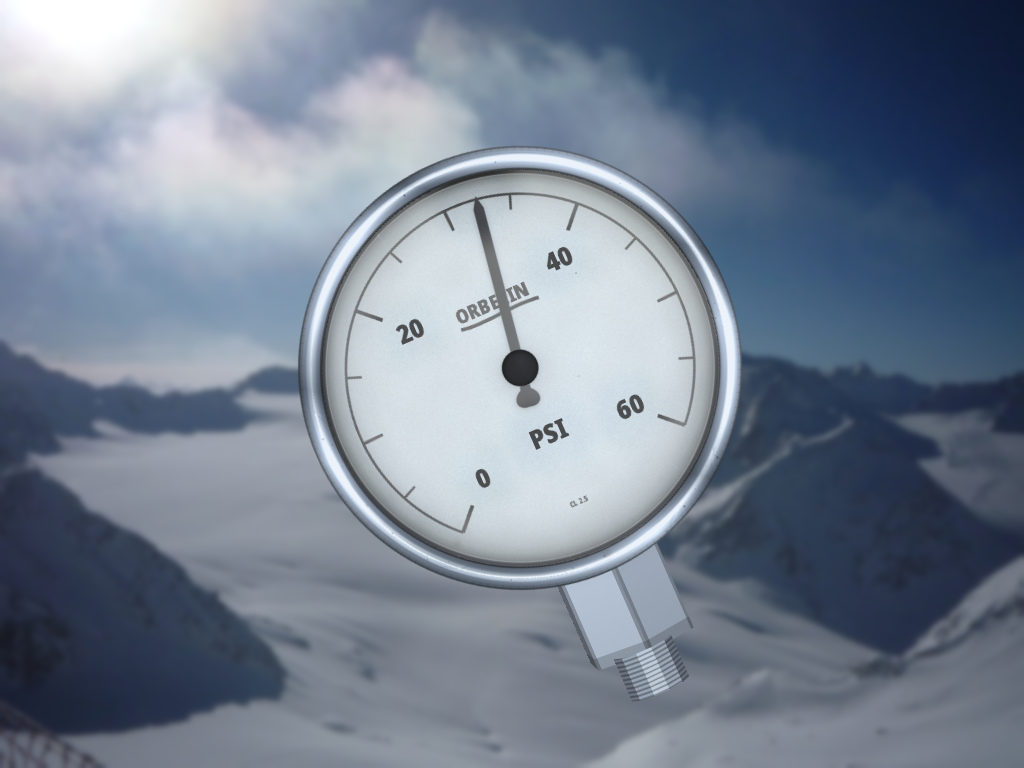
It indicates 32.5 psi
